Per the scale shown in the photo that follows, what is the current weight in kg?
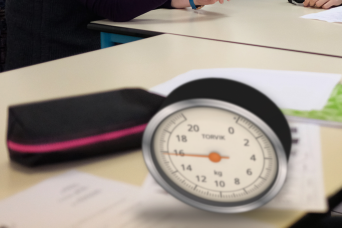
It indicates 16 kg
